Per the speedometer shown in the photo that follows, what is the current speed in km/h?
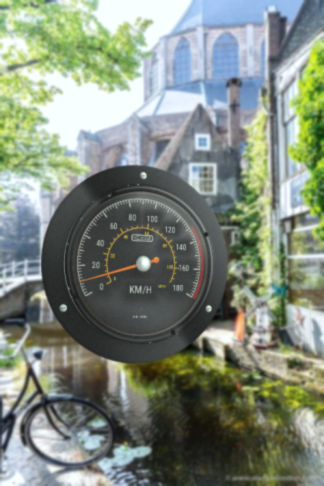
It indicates 10 km/h
